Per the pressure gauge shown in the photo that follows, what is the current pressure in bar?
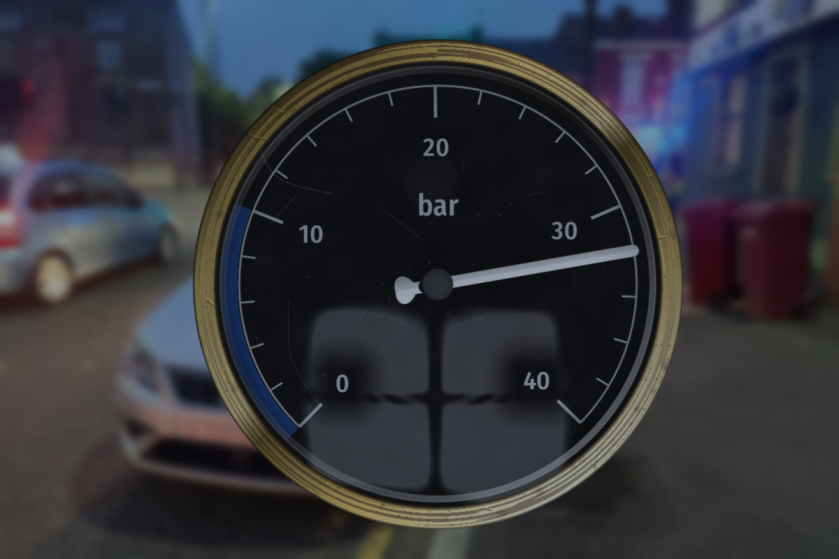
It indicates 32 bar
